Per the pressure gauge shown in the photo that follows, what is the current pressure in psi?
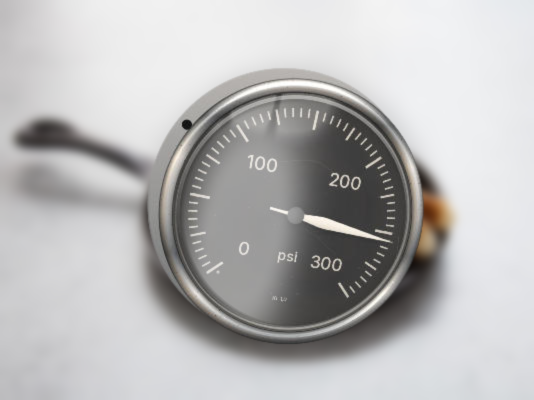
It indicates 255 psi
